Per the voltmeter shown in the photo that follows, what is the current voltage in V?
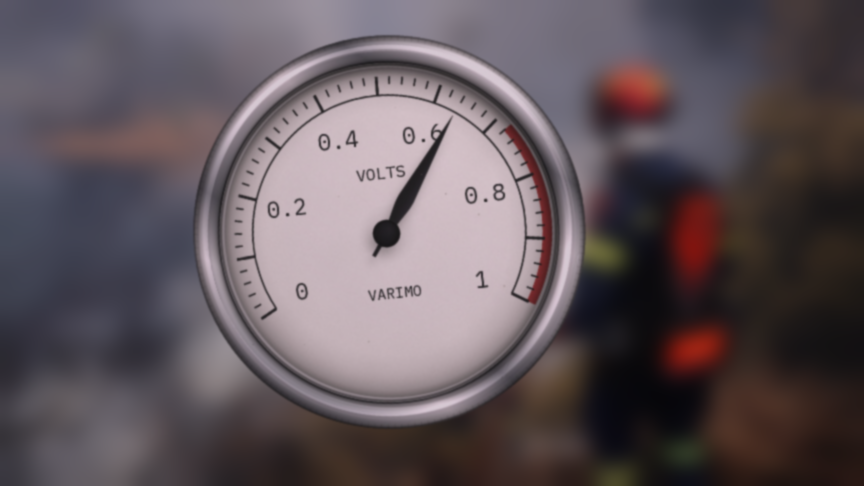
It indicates 0.64 V
